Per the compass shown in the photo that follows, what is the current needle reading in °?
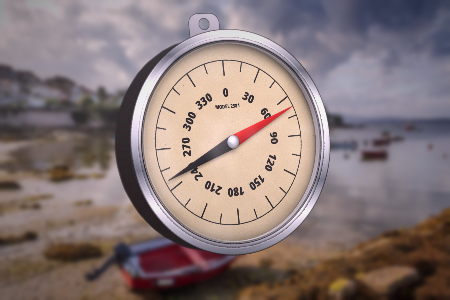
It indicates 67.5 °
